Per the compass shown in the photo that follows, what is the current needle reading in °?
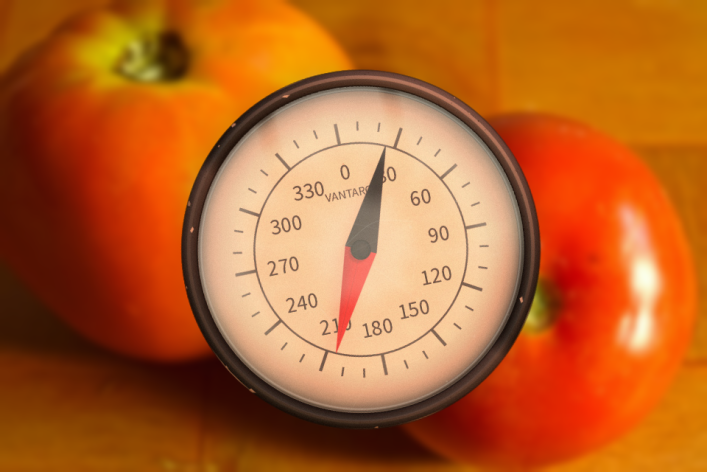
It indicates 205 °
